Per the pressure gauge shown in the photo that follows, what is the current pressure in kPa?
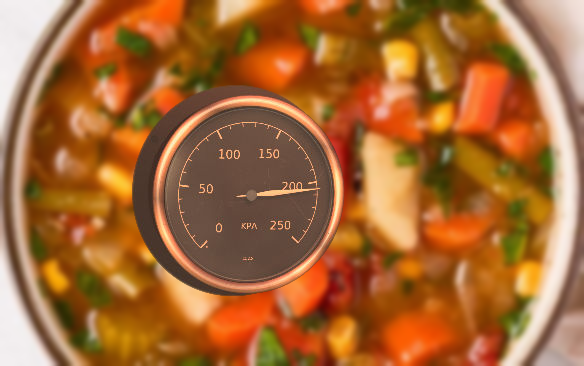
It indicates 205 kPa
